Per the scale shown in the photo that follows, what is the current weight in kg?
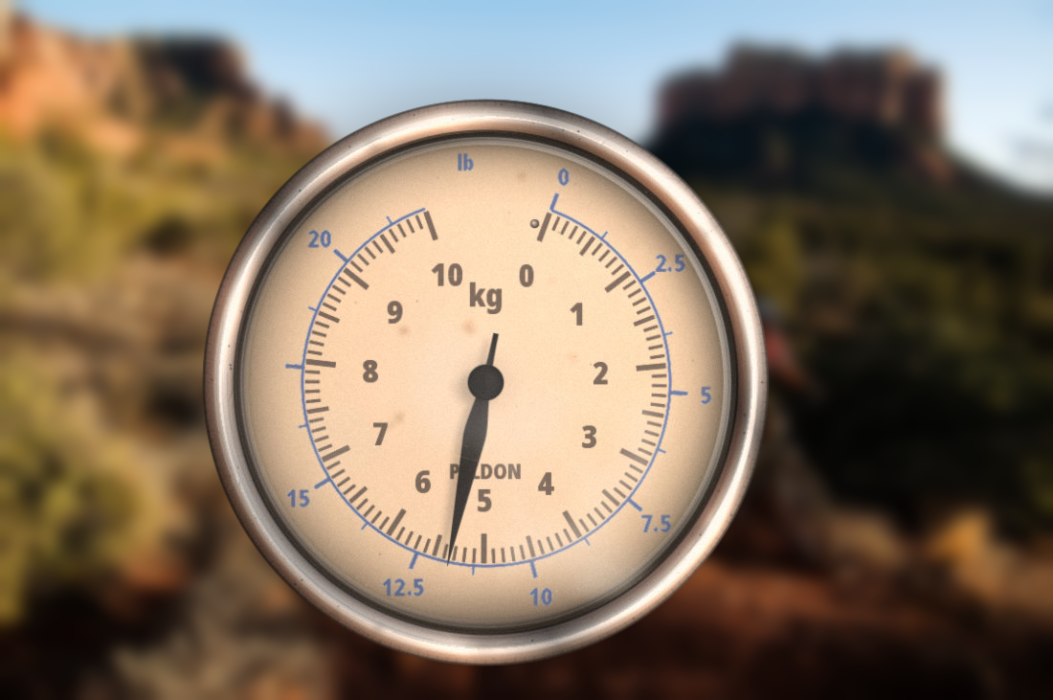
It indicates 5.35 kg
